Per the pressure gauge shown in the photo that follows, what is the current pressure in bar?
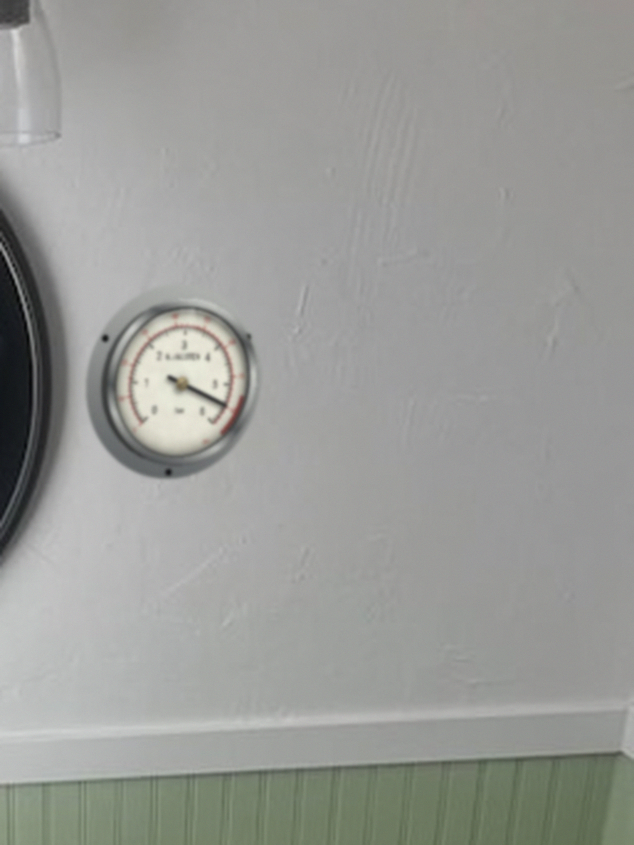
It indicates 5.5 bar
